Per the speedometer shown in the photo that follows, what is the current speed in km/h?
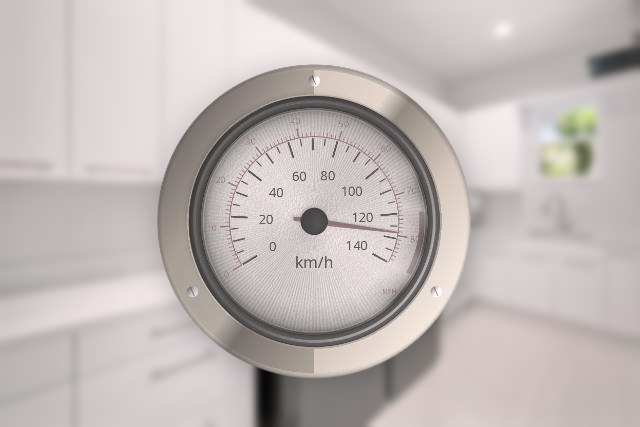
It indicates 127.5 km/h
